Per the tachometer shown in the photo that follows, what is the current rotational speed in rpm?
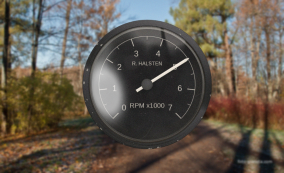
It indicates 5000 rpm
